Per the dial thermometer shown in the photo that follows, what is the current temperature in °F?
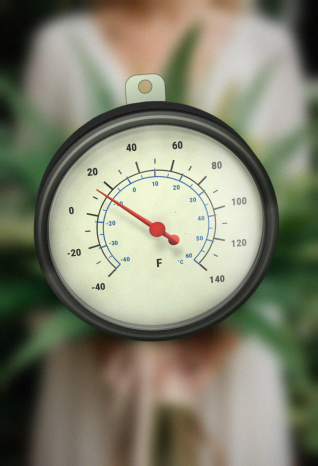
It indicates 15 °F
